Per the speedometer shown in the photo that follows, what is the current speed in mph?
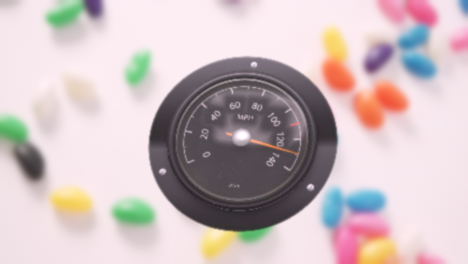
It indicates 130 mph
